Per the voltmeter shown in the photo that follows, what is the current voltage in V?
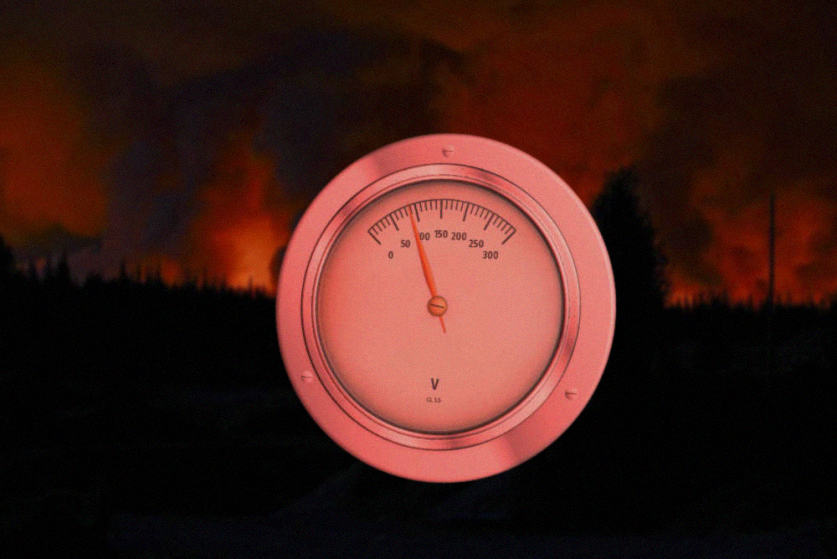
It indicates 90 V
